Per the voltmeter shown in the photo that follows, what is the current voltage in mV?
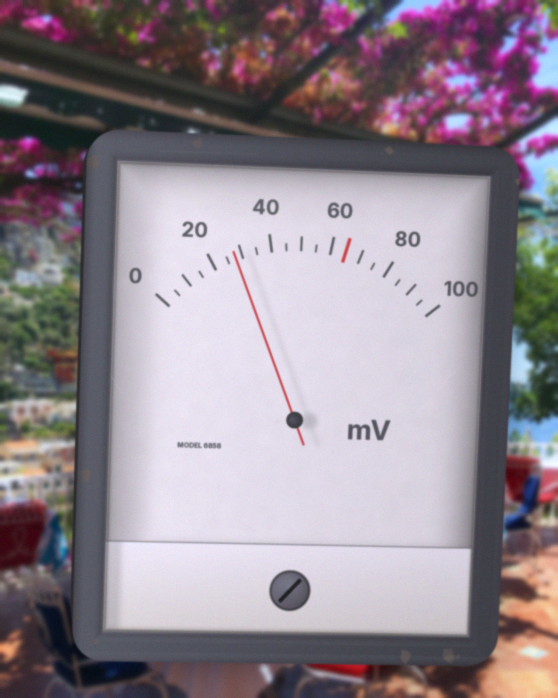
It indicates 27.5 mV
